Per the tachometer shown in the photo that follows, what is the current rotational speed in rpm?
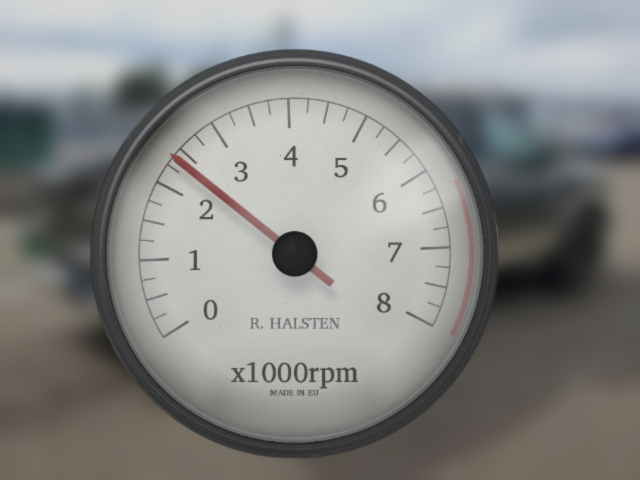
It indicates 2375 rpm
